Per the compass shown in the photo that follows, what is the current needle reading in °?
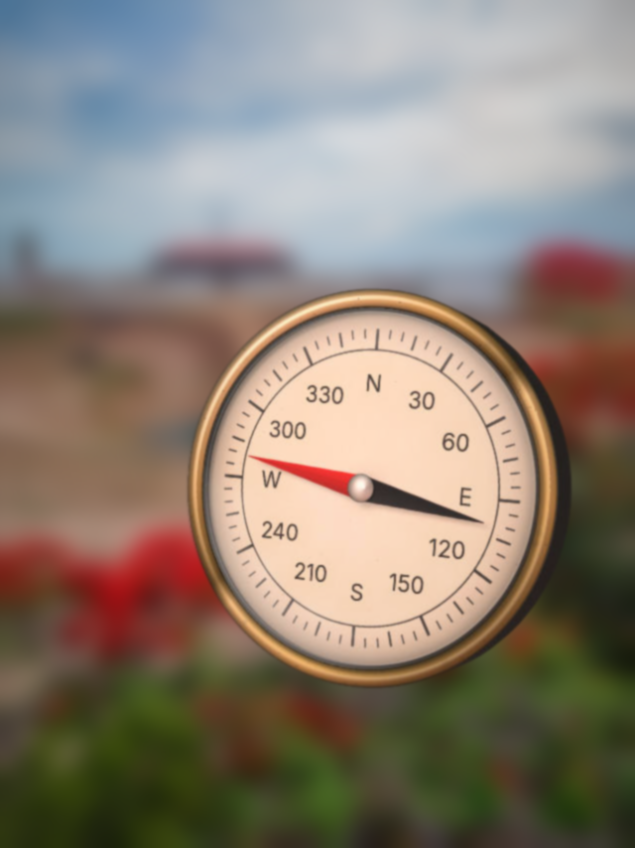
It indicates 280 °
